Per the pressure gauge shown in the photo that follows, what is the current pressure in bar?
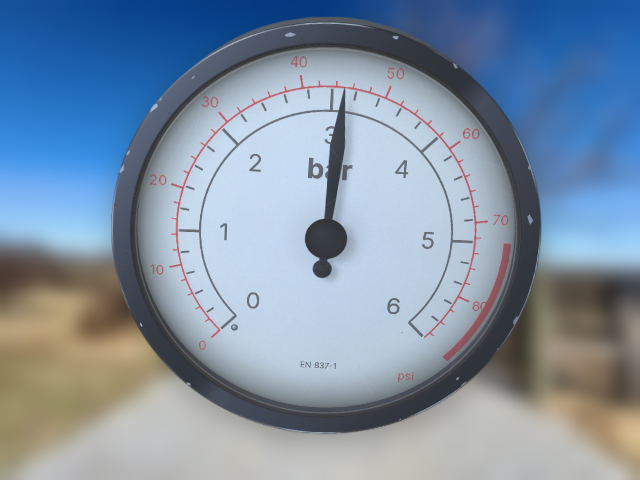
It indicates 3.1 bar
